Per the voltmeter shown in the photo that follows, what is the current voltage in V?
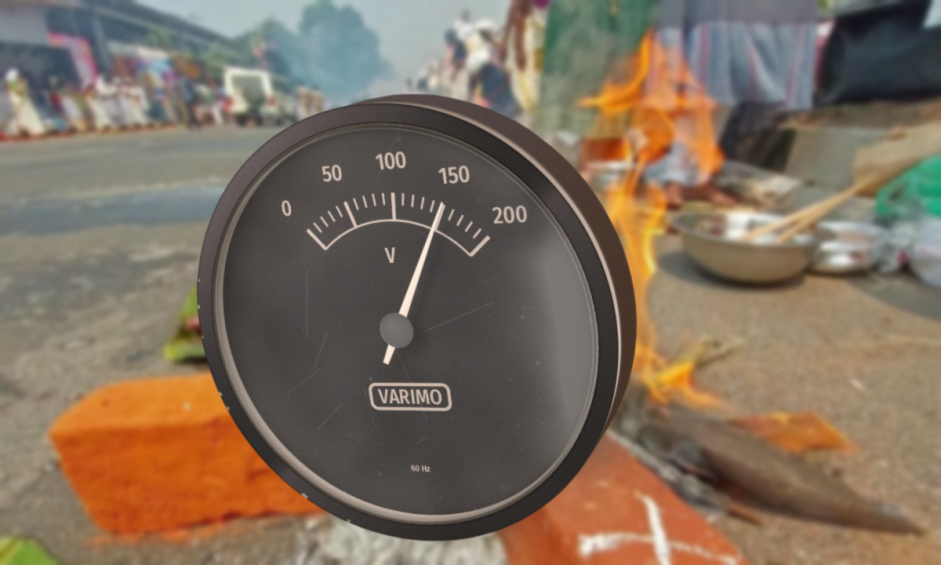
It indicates 150 V
